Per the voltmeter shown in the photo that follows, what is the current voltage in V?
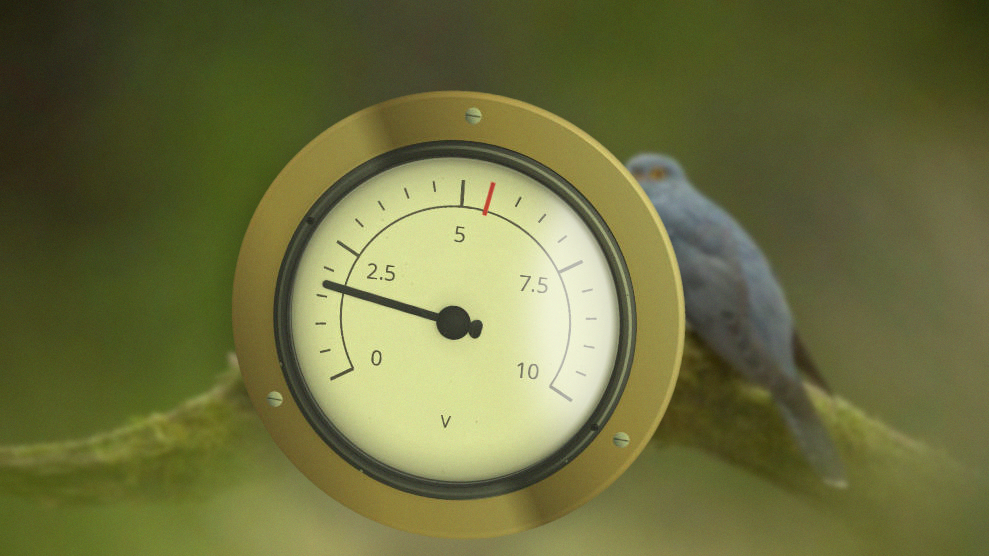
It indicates 1.75 V
